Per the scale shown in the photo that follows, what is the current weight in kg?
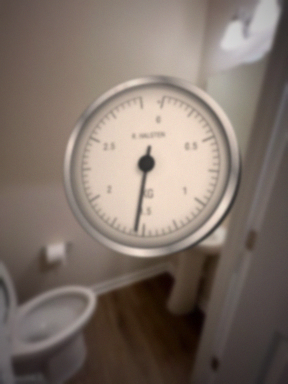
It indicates 1.55 kg
